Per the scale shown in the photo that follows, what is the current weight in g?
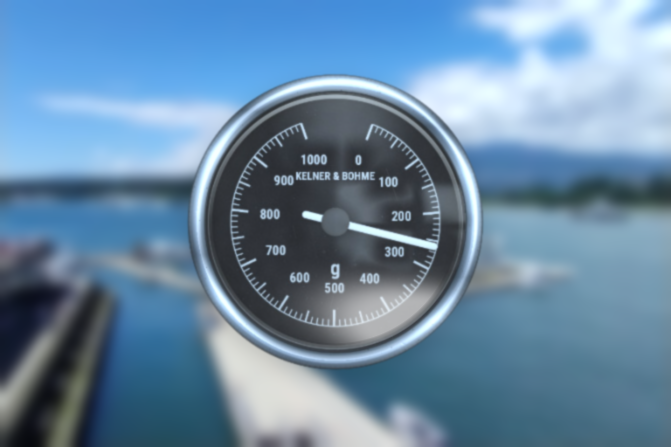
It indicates 260 g
